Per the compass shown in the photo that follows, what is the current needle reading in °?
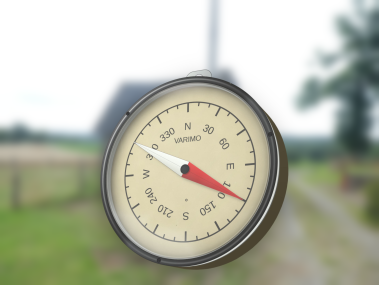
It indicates 120 °
